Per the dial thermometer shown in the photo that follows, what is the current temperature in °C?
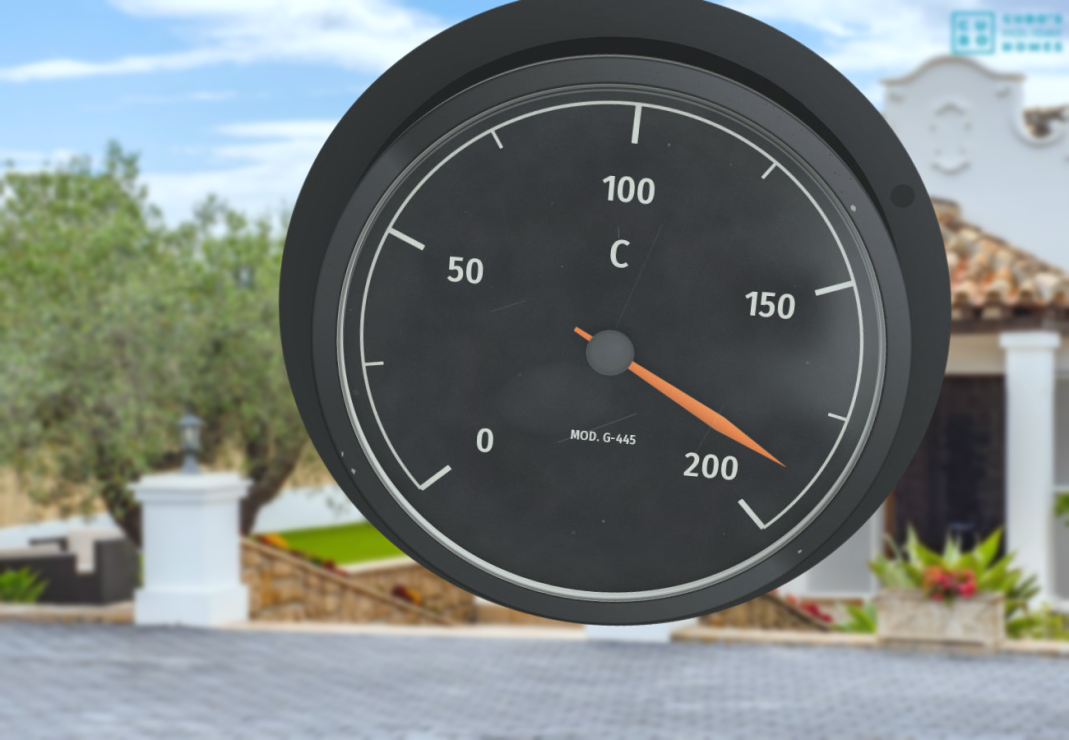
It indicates 187.5 °C
